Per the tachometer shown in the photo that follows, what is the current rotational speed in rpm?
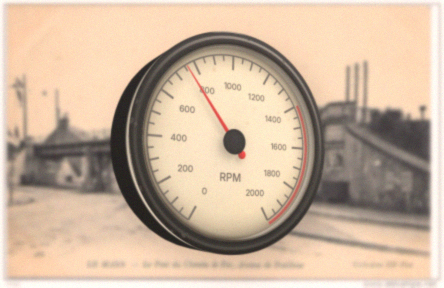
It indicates 750 rpm
